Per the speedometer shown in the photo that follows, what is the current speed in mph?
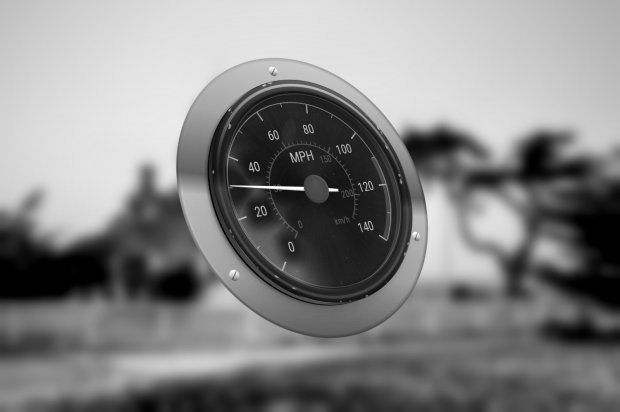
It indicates 30 mph
